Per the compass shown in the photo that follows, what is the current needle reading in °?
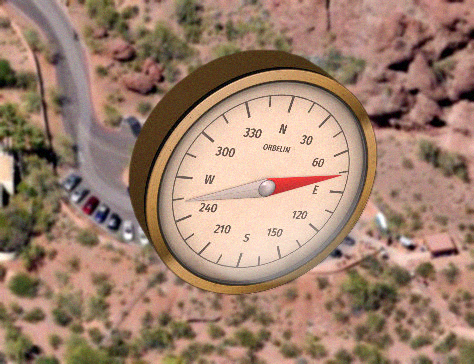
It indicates 75 °
